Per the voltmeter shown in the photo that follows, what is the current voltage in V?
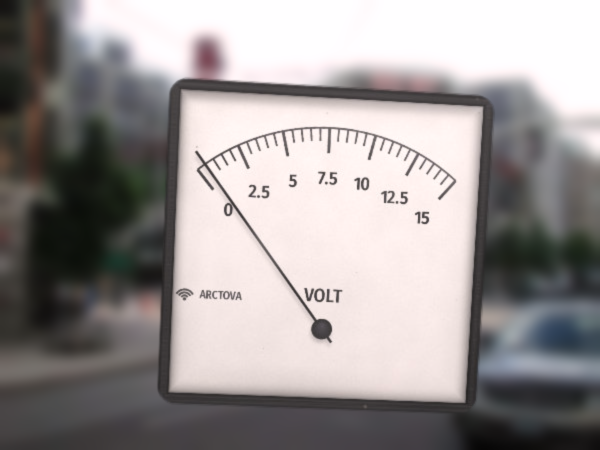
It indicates 0.5 V
